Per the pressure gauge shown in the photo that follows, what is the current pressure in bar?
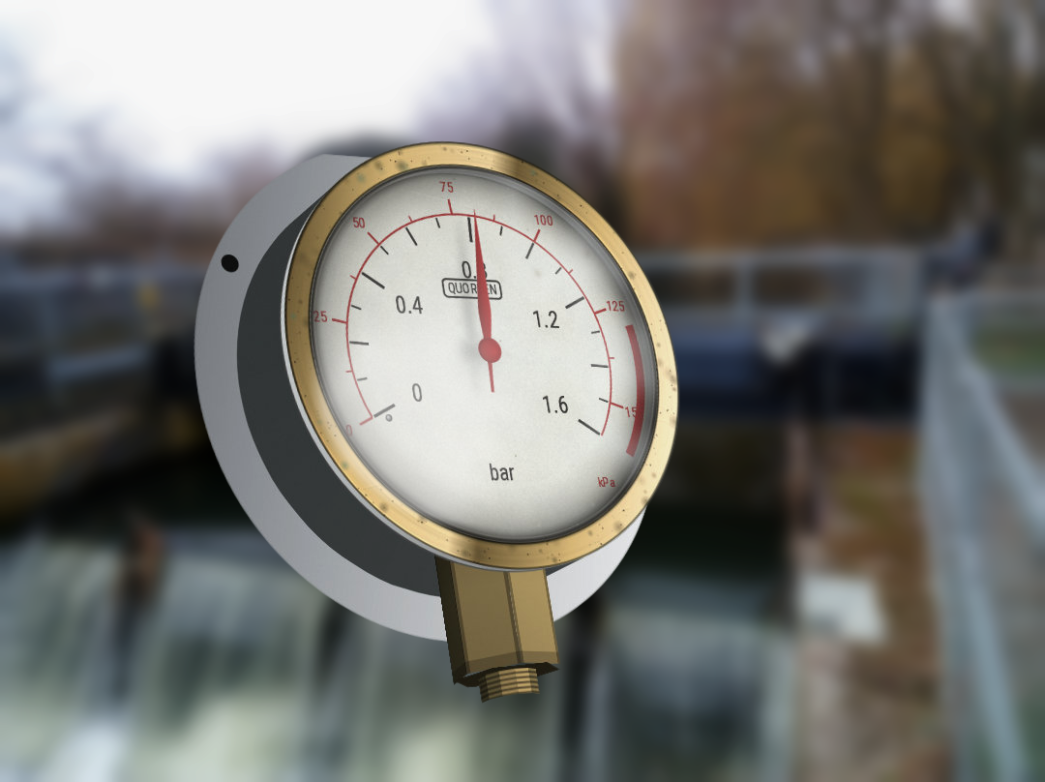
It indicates 0.8 bar
